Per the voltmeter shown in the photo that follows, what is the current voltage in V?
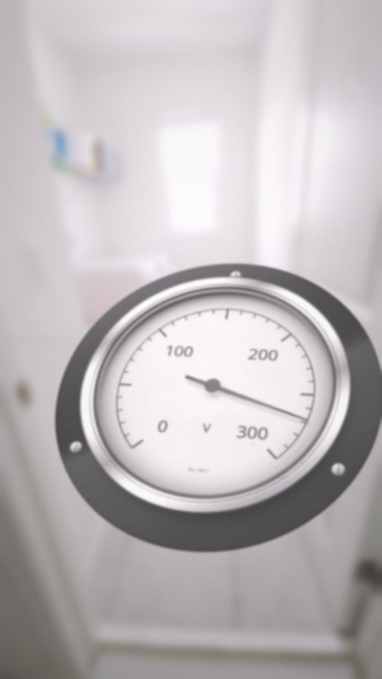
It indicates 270 V
